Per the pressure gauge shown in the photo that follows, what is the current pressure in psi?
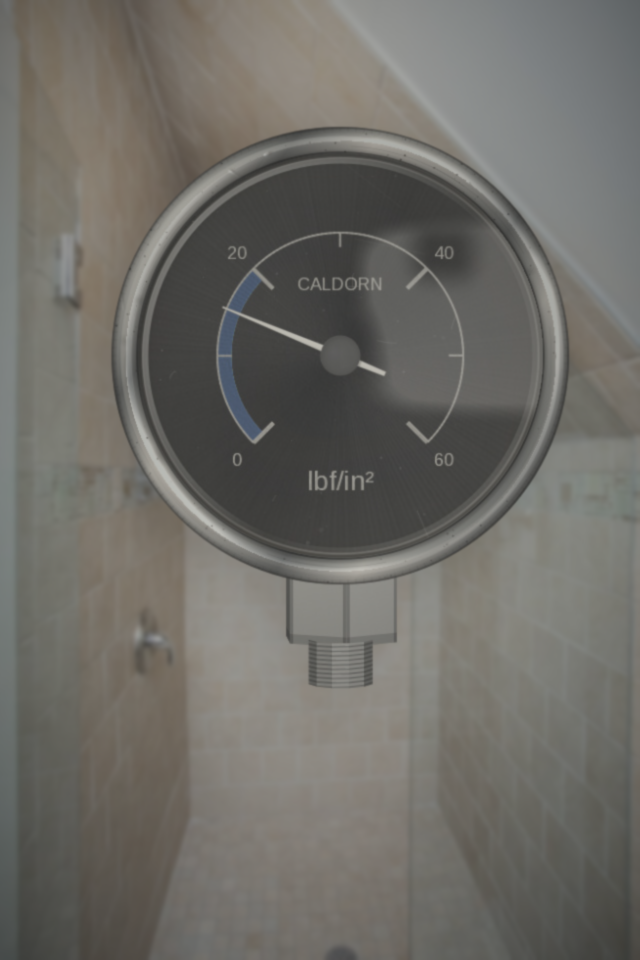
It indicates 15 psi
